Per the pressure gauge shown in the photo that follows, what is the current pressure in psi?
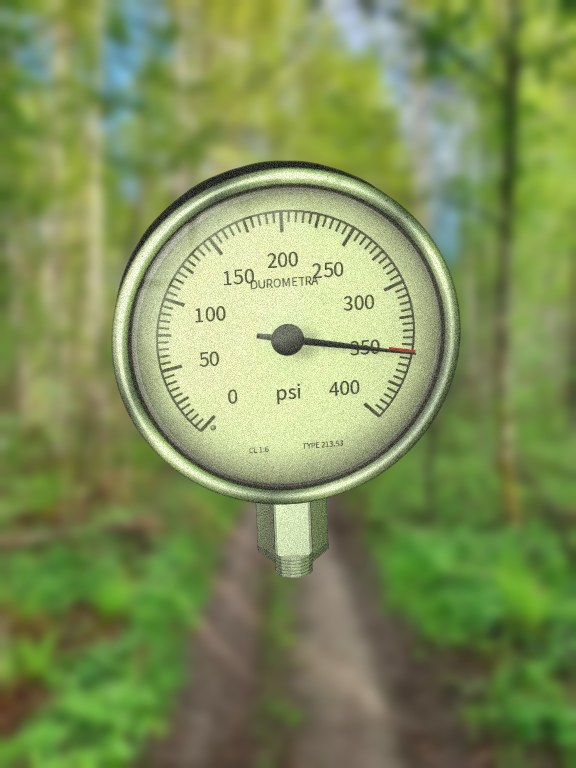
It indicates 350 psi
